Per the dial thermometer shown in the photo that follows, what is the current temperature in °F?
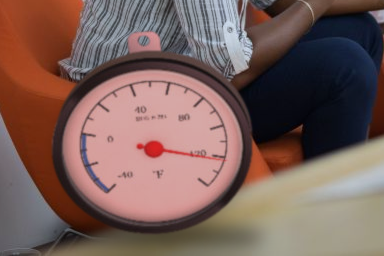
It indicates 120 °F
